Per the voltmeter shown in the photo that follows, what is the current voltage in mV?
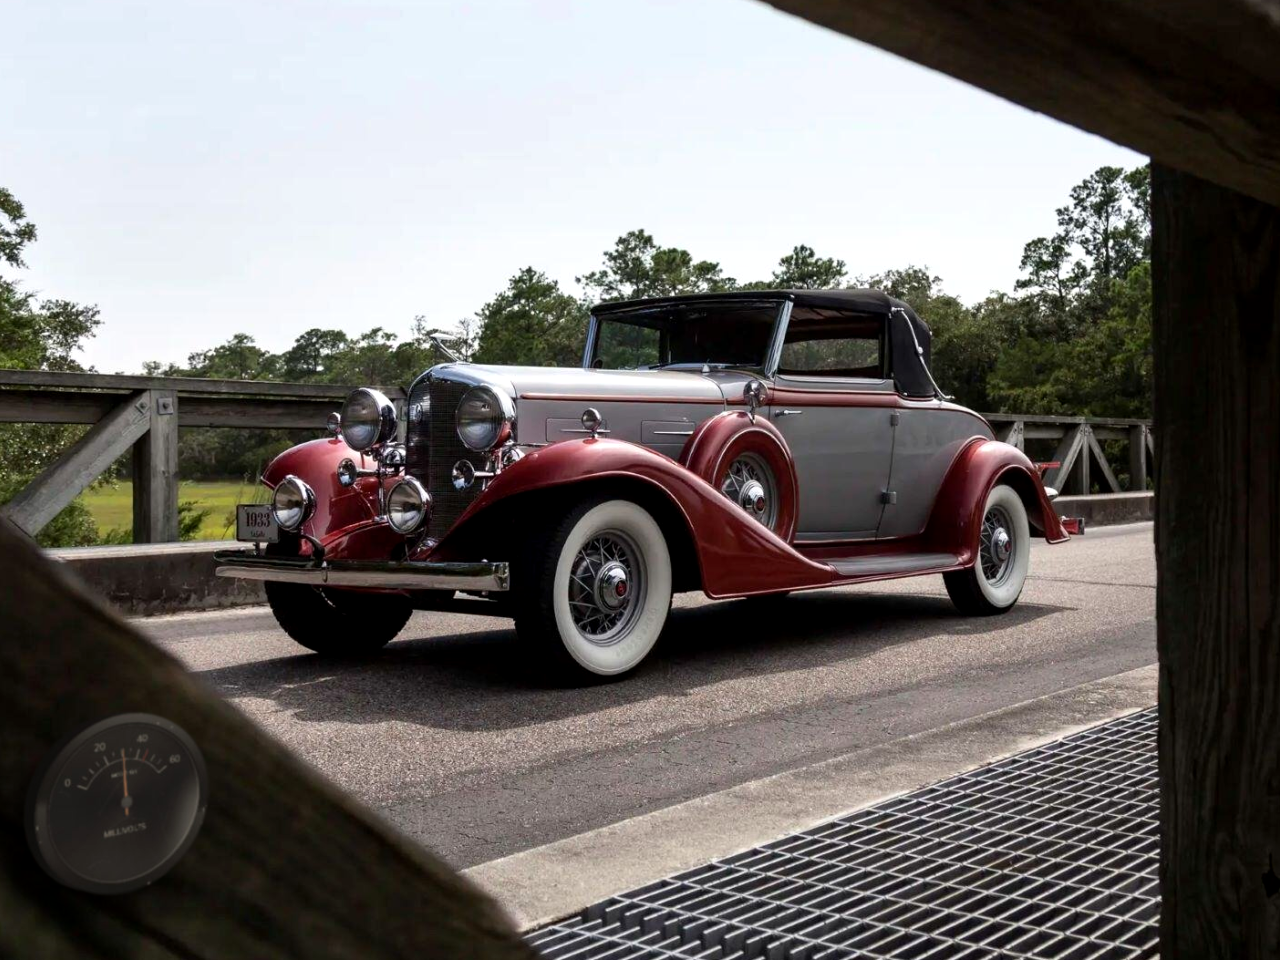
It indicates 30 mV
